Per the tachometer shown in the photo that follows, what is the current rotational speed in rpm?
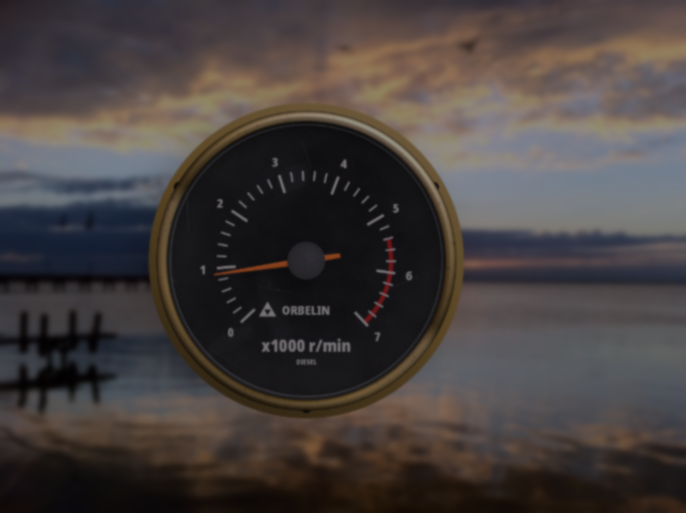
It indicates 900 rpm
